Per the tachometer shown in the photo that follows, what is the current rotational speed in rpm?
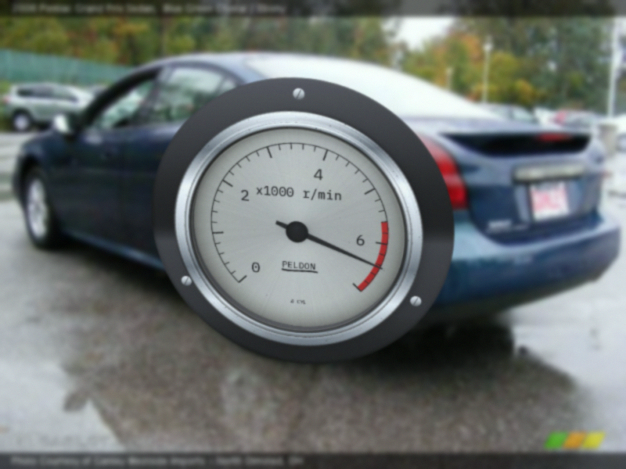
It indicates 6400 rpm
